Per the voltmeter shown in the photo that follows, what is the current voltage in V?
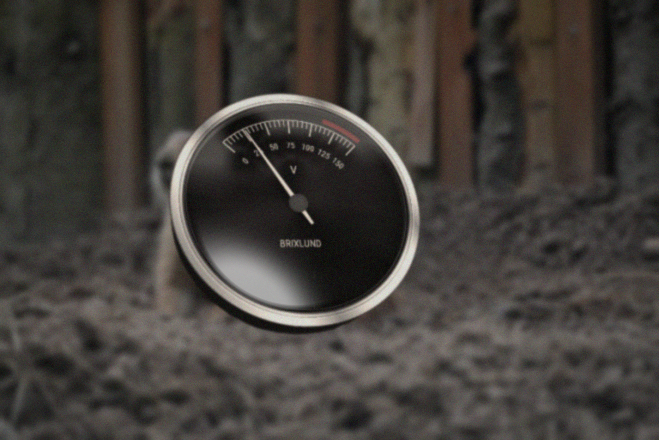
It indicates 25 V
